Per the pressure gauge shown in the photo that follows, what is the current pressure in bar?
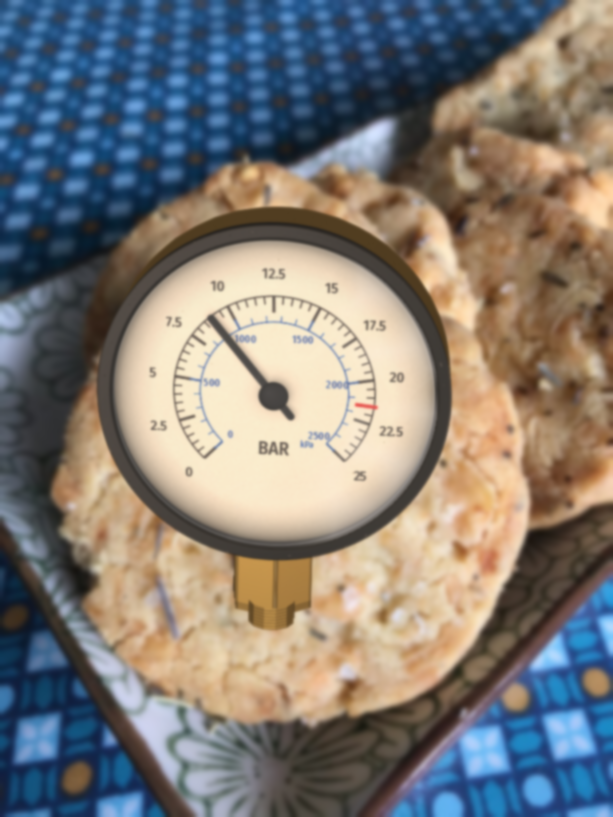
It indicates 9 bar
